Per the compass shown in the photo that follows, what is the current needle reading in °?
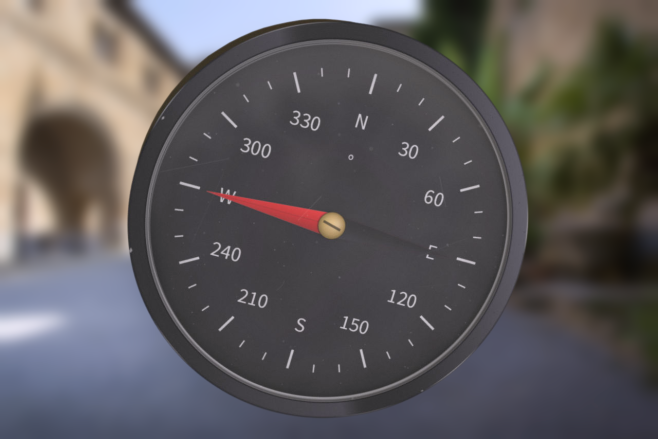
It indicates 270 °
